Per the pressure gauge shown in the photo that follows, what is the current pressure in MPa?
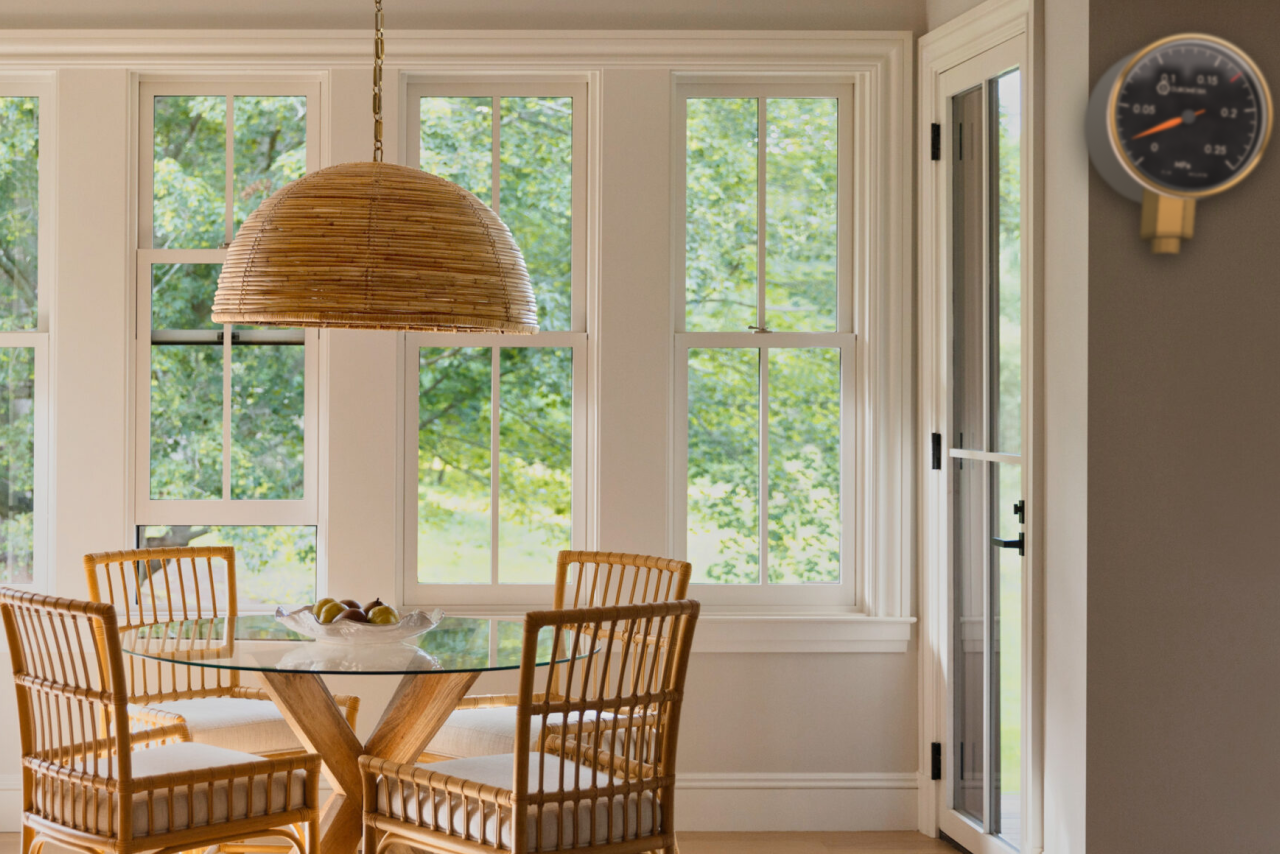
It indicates 0.02 MPa
